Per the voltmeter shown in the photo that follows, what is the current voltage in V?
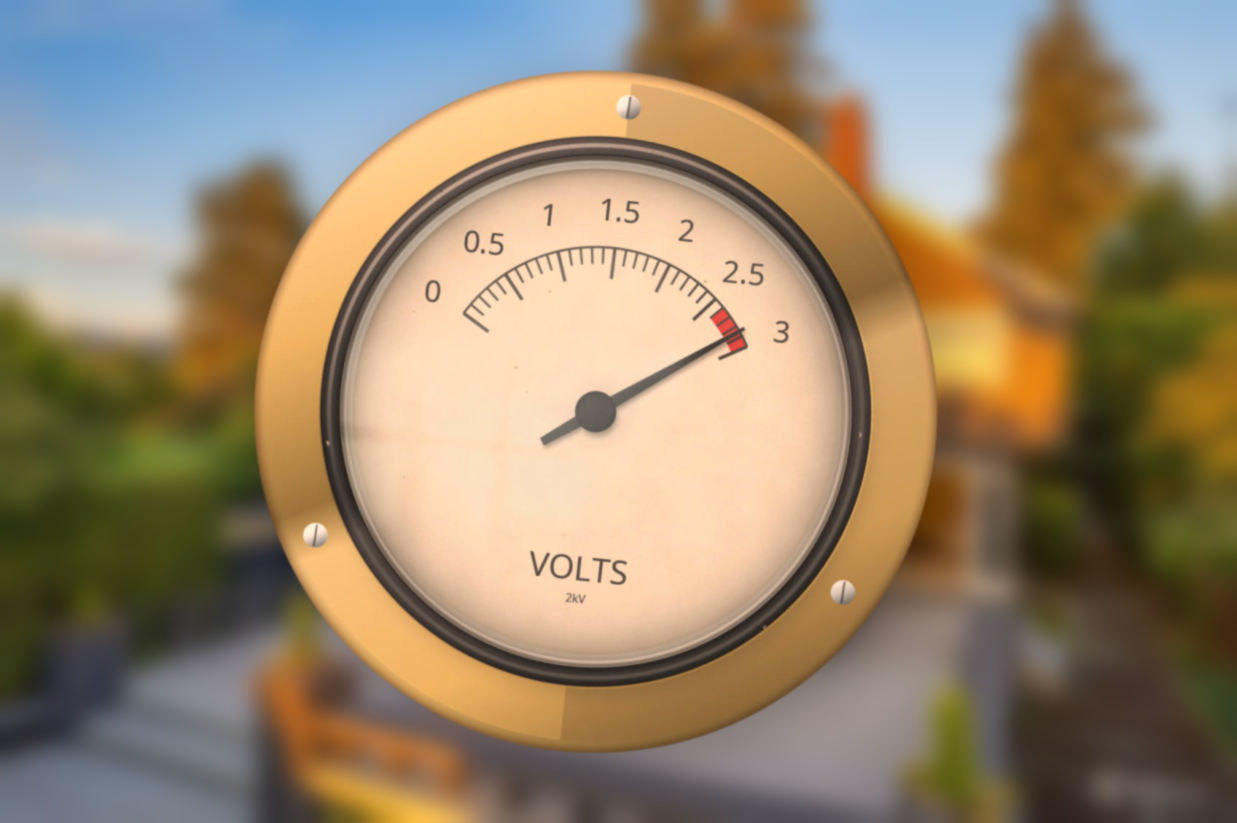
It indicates 2.85 V
